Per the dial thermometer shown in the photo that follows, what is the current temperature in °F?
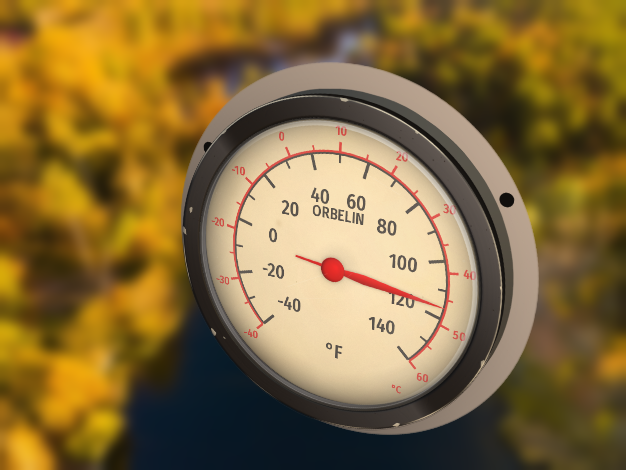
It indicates 115 °F
